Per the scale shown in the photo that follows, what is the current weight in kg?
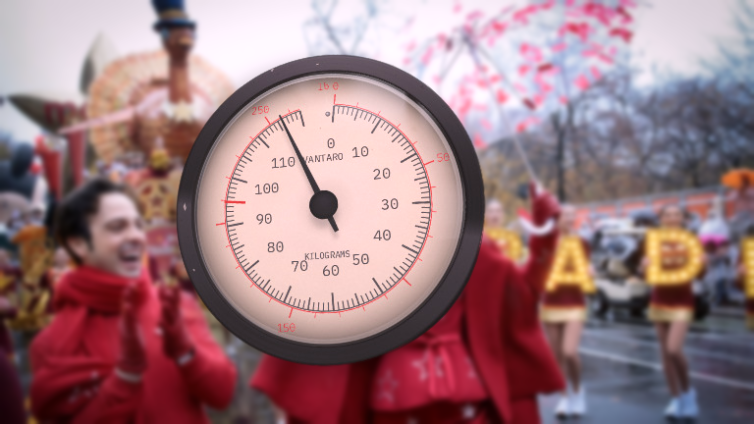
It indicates 116 kg
